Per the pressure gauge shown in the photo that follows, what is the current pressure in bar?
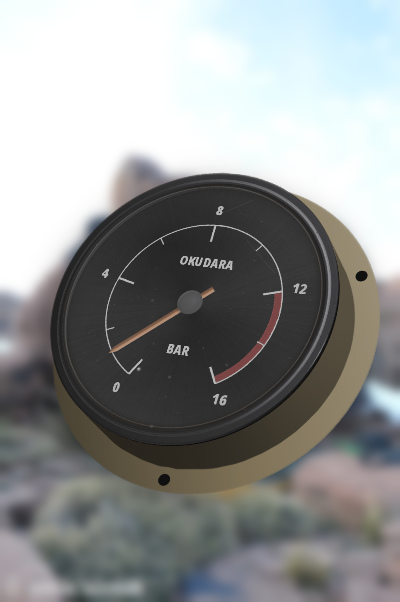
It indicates 1 bar
